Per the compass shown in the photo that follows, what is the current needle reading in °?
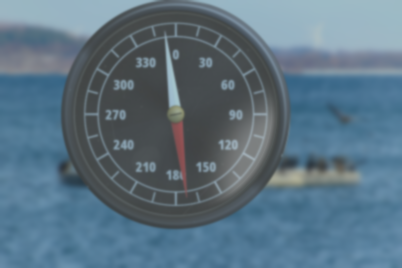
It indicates 172.5 °
